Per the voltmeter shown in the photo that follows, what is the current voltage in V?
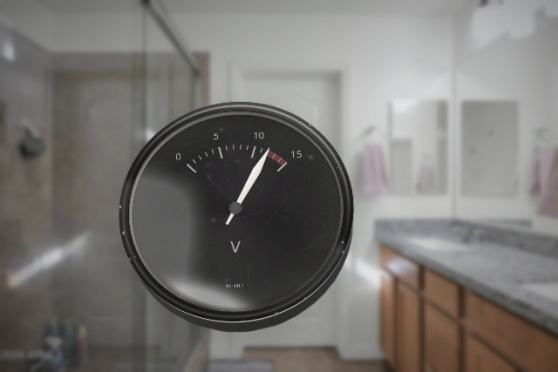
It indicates 12 V
